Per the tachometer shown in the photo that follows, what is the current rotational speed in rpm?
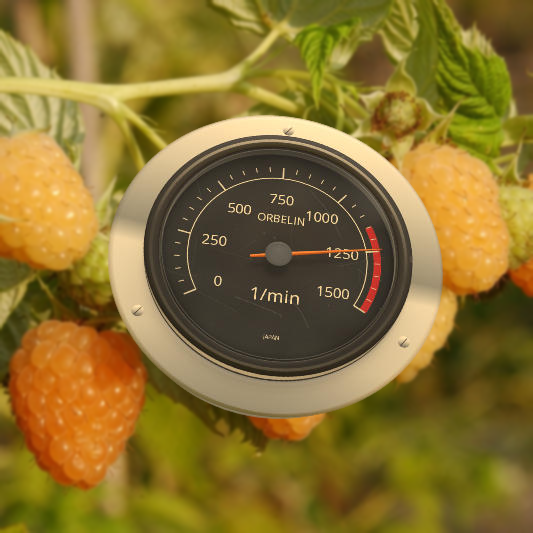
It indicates 1250 rpm
